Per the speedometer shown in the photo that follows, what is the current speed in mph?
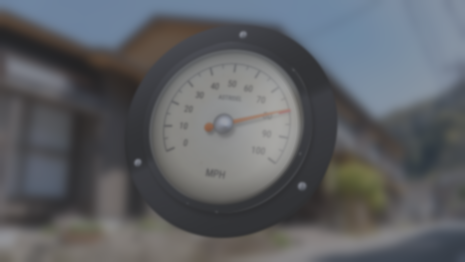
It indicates 80 mph
